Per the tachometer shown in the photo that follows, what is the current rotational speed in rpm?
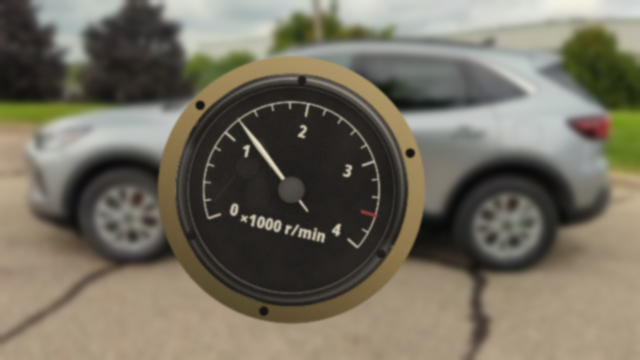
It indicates 1200 rpm
